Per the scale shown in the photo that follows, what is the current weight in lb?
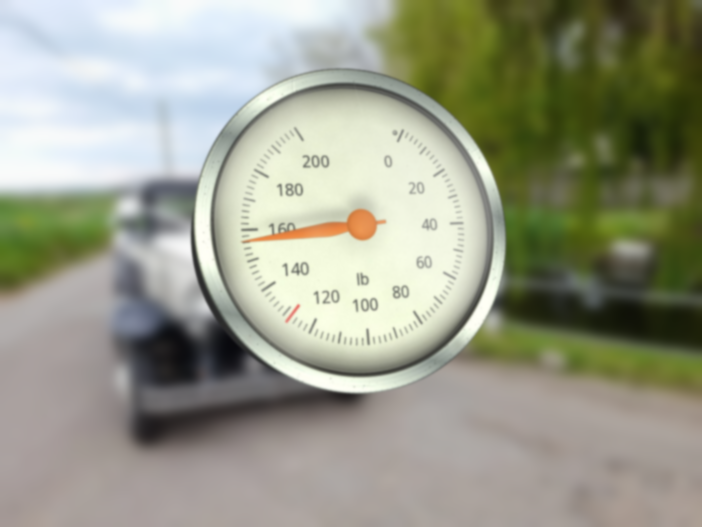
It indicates 156 lb
